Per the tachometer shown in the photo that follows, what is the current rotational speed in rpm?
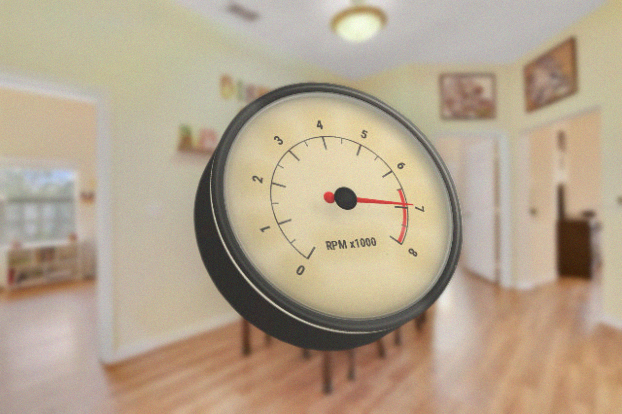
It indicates 7000 rpm
